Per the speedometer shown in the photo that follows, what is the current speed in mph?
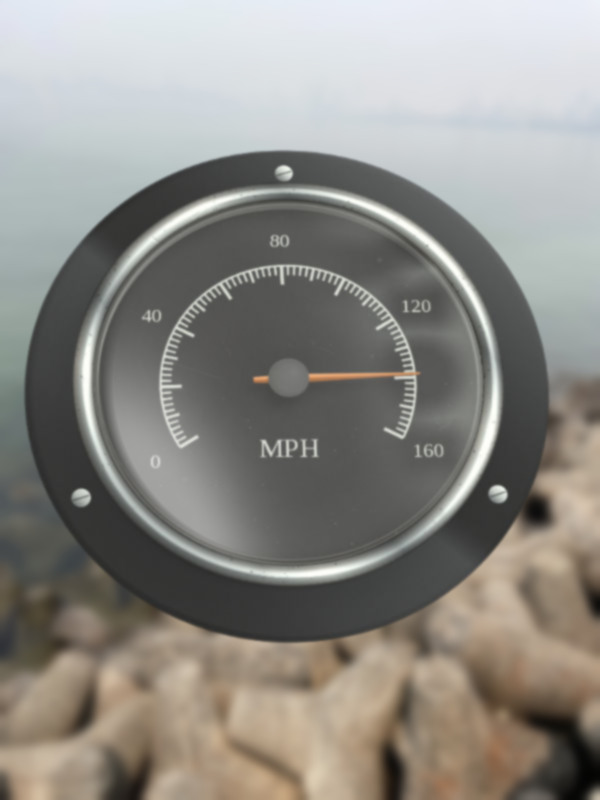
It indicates 140 mph
